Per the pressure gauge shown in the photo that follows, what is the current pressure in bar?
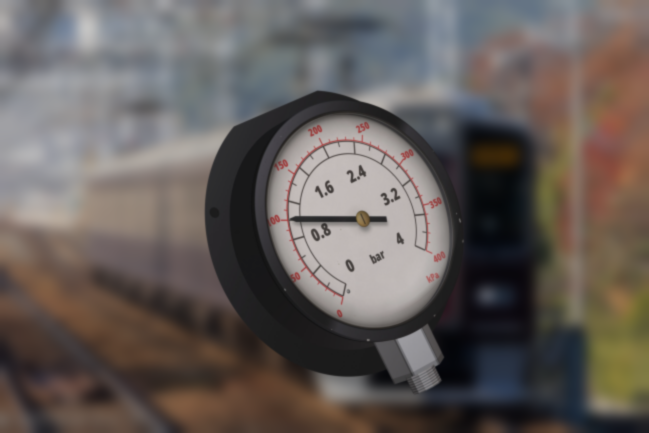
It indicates 1 bar
